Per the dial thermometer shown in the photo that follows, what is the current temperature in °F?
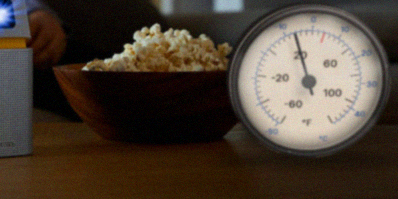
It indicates 20 °F
